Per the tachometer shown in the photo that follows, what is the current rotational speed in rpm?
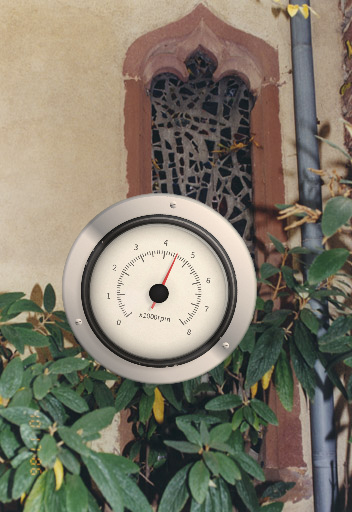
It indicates 4500 rpm
